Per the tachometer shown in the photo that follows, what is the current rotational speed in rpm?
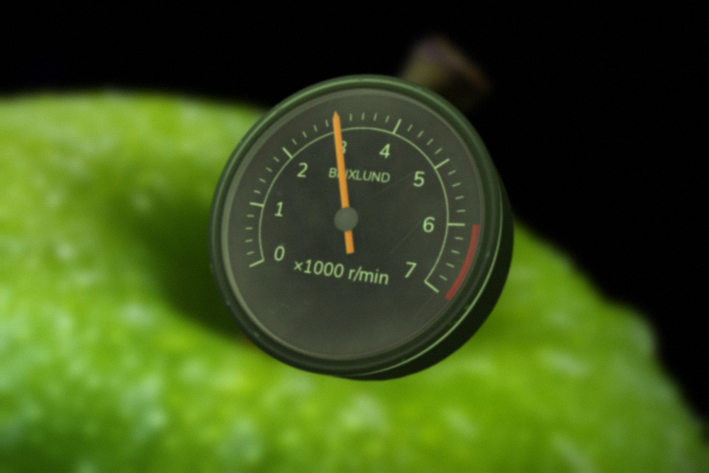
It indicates 3000 rpm
